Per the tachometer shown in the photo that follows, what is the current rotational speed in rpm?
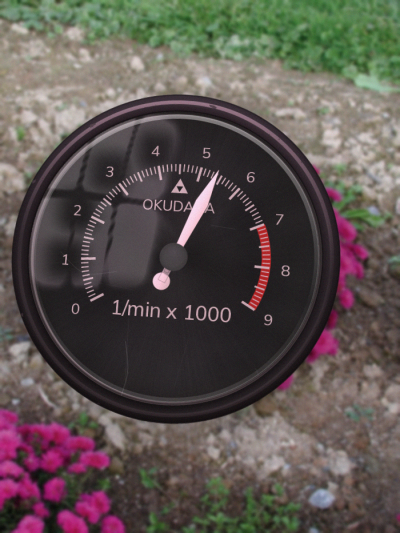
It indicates 5400 rpm
